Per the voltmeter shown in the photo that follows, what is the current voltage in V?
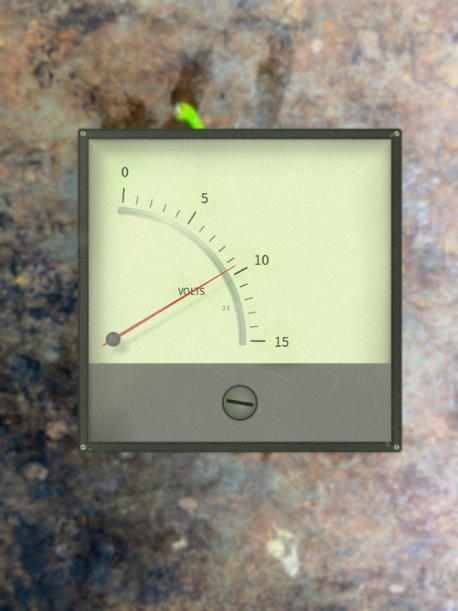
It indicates 9.5 V
